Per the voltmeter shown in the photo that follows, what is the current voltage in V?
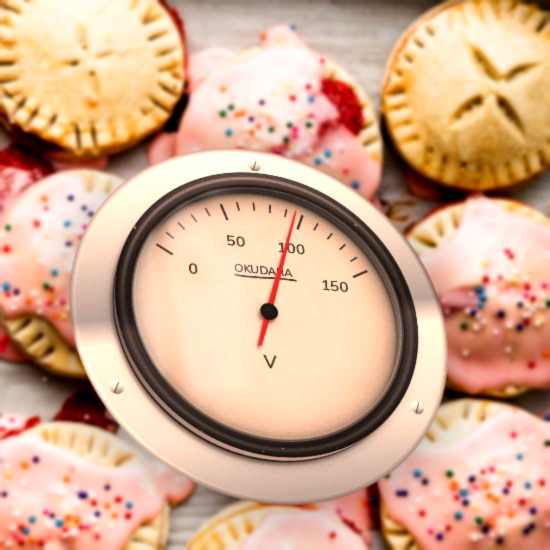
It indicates 95 V
